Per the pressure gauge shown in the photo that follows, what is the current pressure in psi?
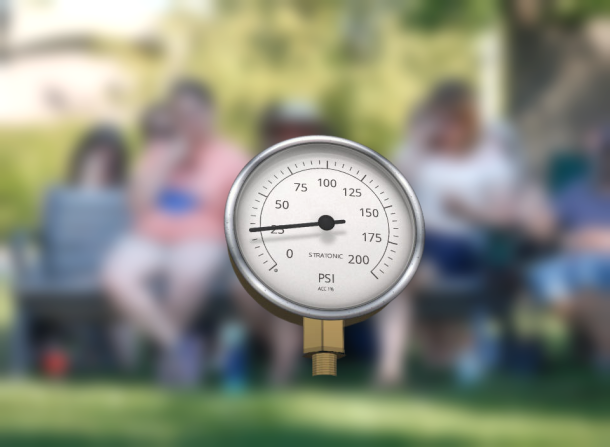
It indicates 25 psi
